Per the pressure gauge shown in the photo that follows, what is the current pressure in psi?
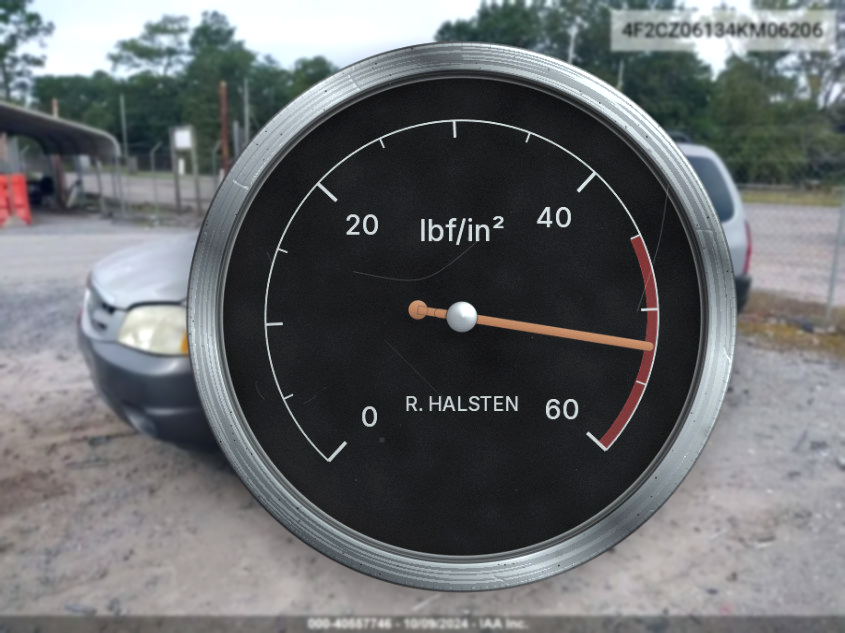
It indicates 52.5 psi
